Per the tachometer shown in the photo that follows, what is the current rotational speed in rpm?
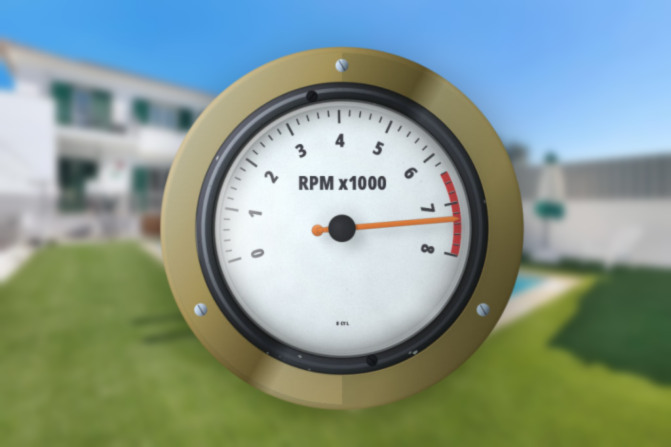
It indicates 7300 rpm
